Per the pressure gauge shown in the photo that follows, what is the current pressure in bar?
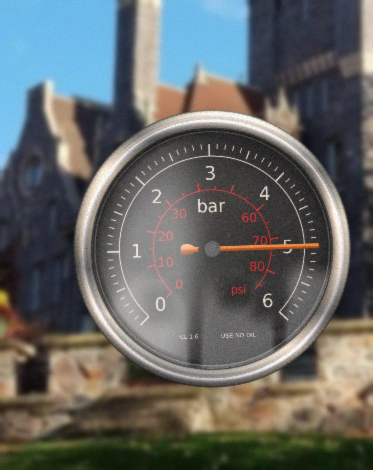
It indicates 5 bar
